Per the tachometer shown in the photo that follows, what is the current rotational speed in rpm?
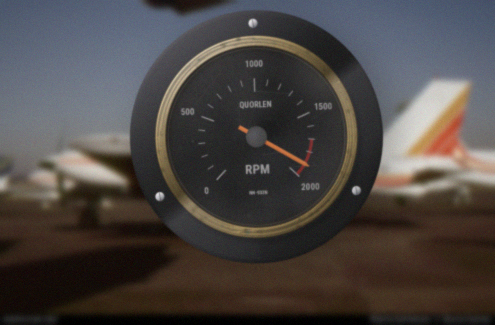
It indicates 1900 rpm
